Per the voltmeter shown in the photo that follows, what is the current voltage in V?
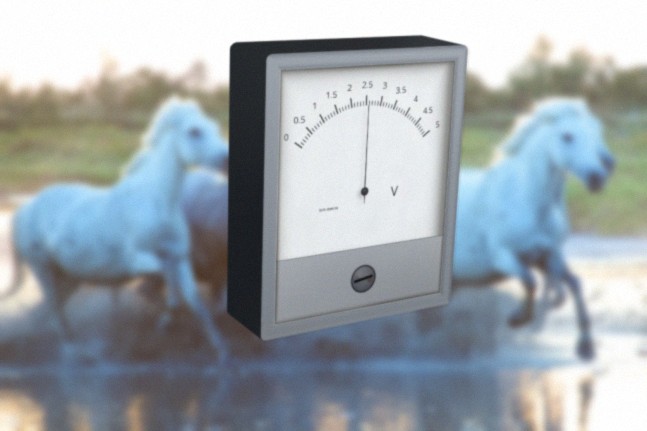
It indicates 2.5 V
